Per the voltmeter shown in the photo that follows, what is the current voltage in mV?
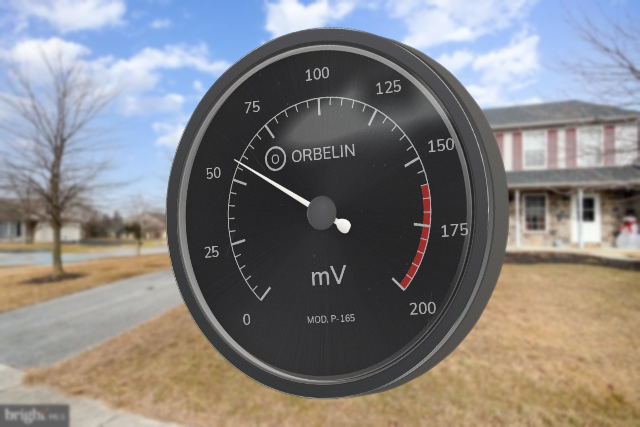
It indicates 57.5 mV
